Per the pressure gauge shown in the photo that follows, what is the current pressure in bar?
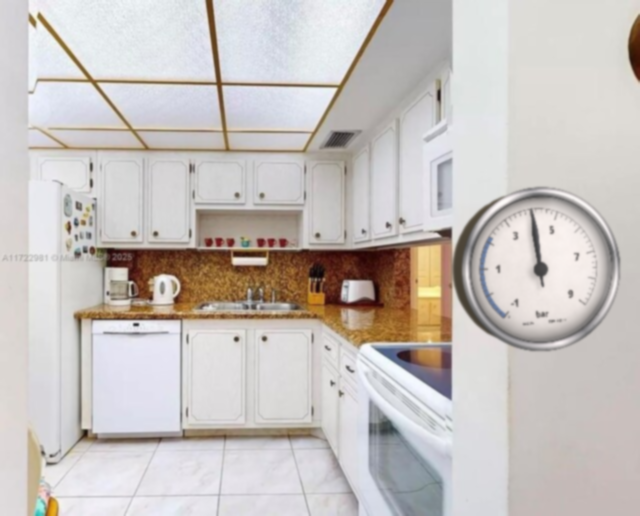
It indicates 4 bar
